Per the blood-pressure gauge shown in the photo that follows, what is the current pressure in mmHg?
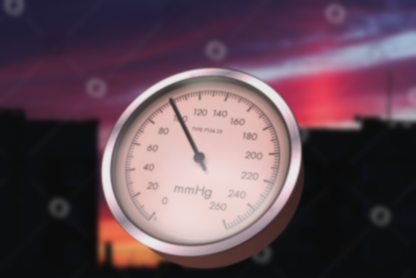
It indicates 100 mmHg
